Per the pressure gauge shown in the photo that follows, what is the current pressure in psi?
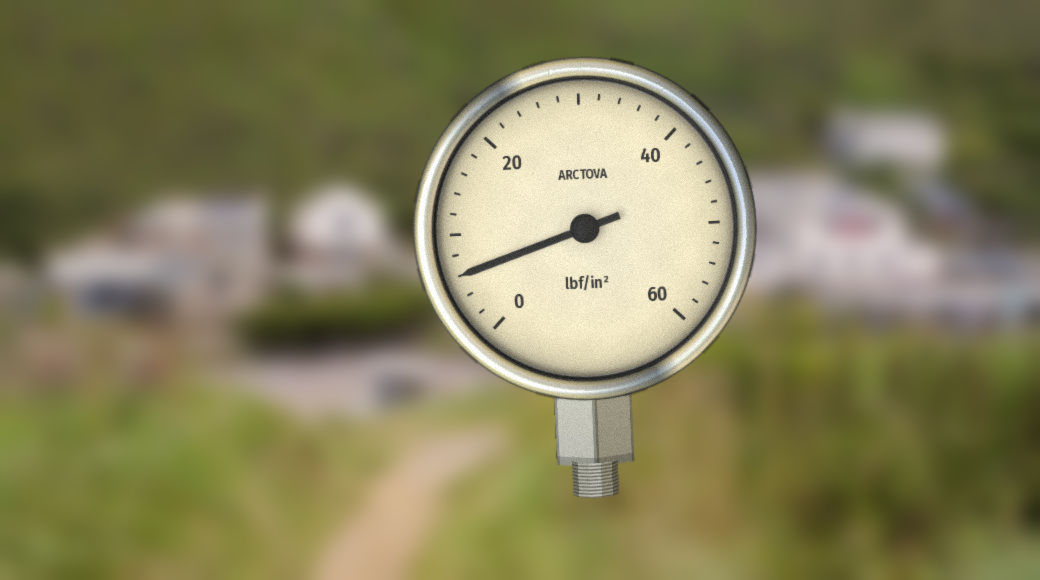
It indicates 6 psi
